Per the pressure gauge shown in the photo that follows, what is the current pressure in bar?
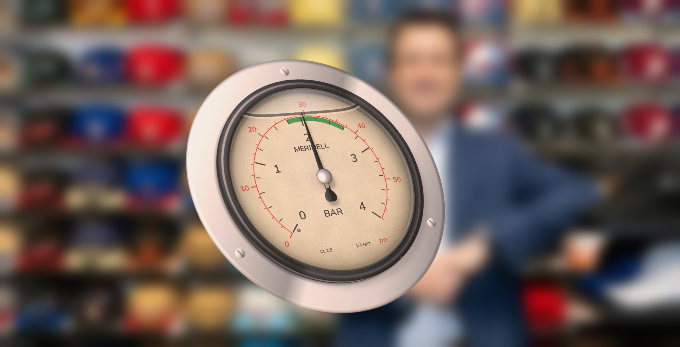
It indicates 2 bar
